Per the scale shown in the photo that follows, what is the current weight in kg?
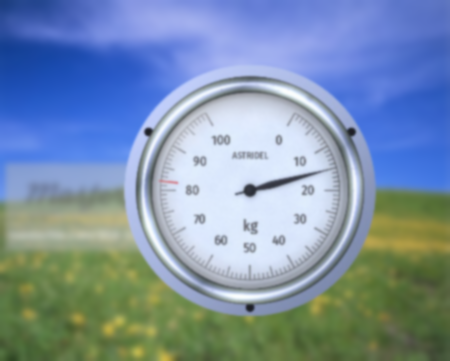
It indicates 15 kg
